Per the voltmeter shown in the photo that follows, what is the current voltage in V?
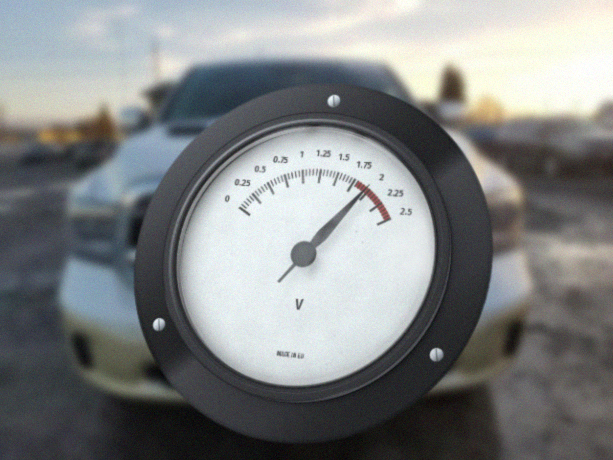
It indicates 2 V
